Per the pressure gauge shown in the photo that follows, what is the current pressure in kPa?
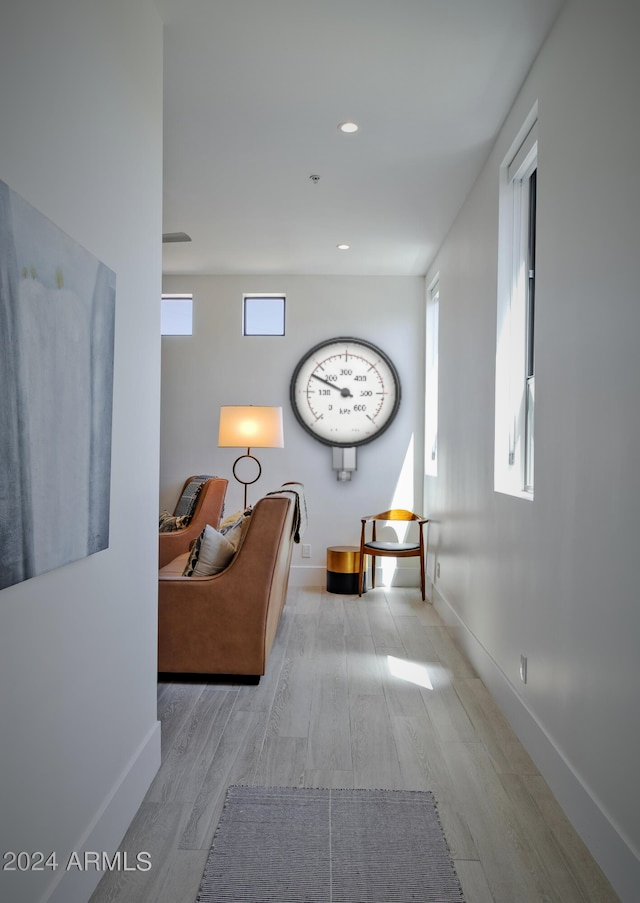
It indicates 160 kPa
